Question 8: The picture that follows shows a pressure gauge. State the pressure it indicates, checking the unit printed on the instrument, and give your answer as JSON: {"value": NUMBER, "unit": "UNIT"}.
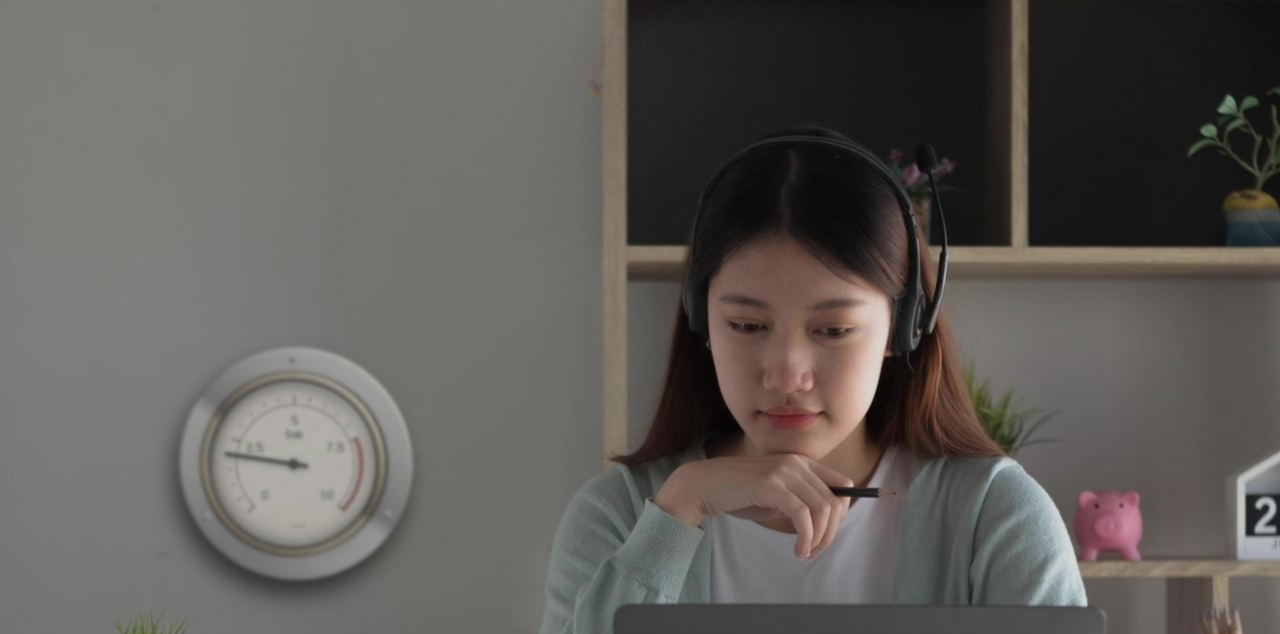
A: {"value": 2, "unit": "bar"}
